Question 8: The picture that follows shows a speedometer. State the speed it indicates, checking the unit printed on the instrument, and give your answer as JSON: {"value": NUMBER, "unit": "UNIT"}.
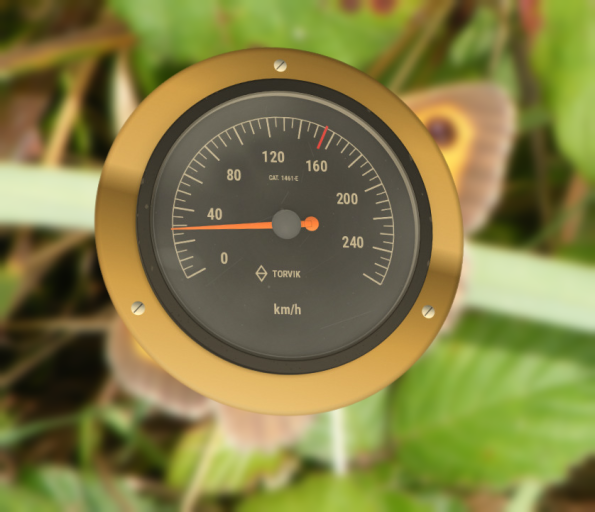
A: {"value": 27.5, "unit": "km/h"}
